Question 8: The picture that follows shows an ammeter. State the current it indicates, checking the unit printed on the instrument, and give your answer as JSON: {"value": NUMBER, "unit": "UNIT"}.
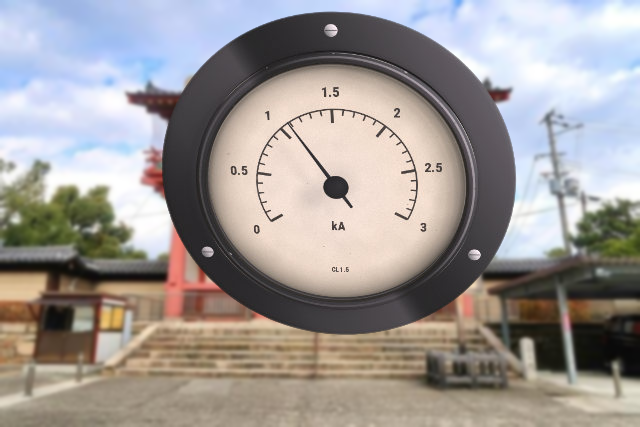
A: {"value": 1.1, "unit": "kA"}
